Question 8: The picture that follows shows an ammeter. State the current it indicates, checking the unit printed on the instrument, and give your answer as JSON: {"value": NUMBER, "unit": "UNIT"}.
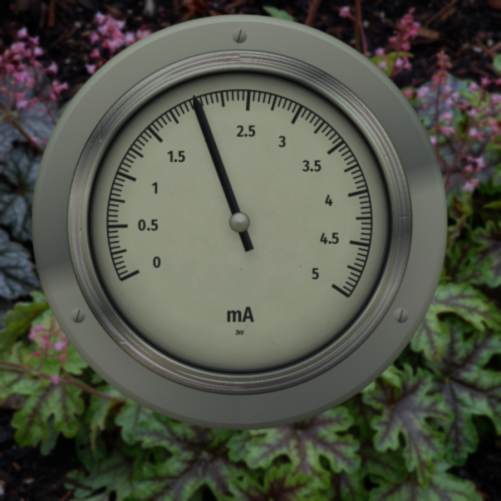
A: {"value": 2, "unit": "mA"}
